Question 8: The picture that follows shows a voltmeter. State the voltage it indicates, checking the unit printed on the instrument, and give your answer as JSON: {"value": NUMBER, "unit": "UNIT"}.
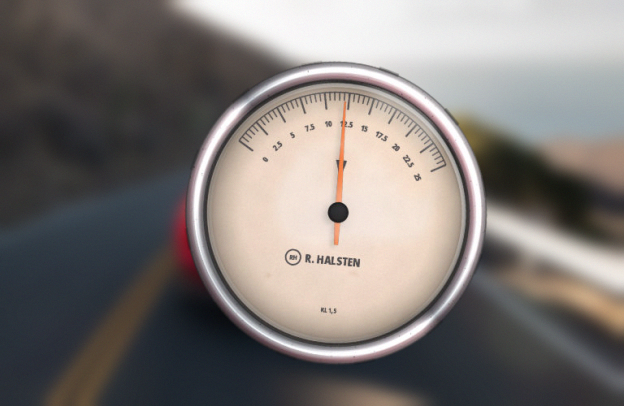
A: {"value": 12, "unit": "V"}
